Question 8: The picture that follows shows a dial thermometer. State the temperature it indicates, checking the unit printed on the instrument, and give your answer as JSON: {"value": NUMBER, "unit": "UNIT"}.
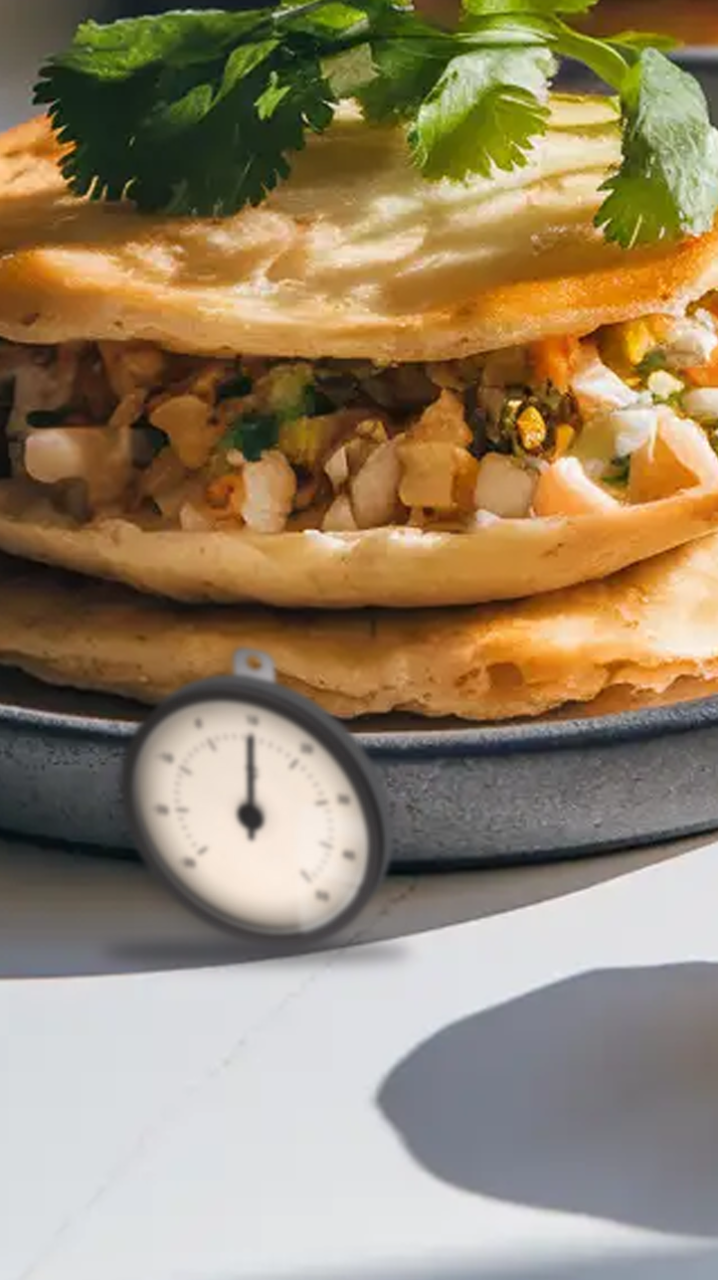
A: {"value": 10, "unit": "°C"}
